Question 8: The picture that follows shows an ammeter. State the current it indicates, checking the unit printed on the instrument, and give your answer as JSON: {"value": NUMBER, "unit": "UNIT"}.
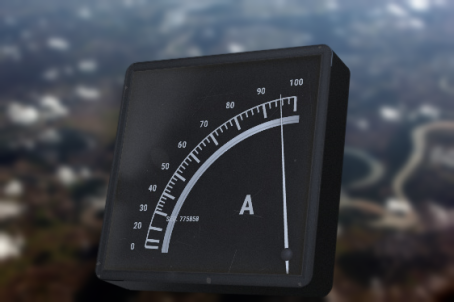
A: {"value": 96, "unit": "A"}
